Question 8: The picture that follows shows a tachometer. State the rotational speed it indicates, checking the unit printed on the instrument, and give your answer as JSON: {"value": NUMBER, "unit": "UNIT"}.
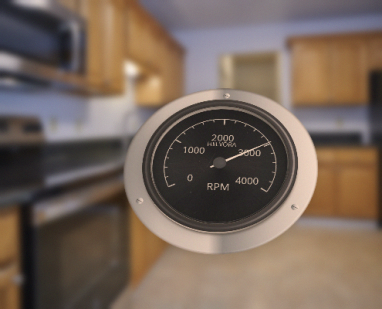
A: {"value": 3000, "unit": "rpm"}
